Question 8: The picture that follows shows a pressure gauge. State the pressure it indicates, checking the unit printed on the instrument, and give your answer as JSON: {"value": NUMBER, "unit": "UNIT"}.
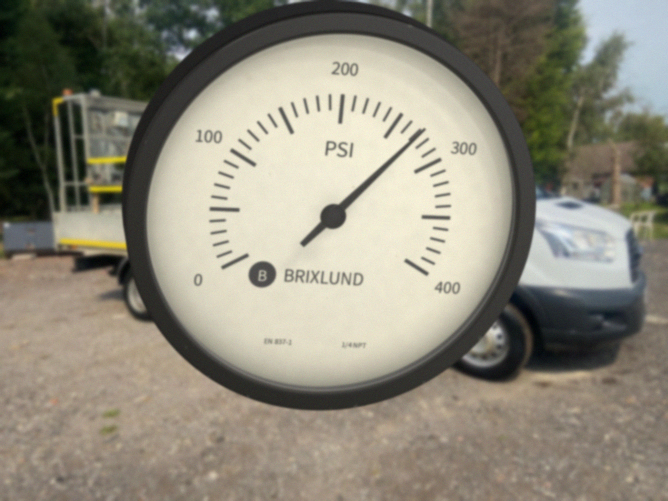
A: {"value": 270, "unit": "psi"}
